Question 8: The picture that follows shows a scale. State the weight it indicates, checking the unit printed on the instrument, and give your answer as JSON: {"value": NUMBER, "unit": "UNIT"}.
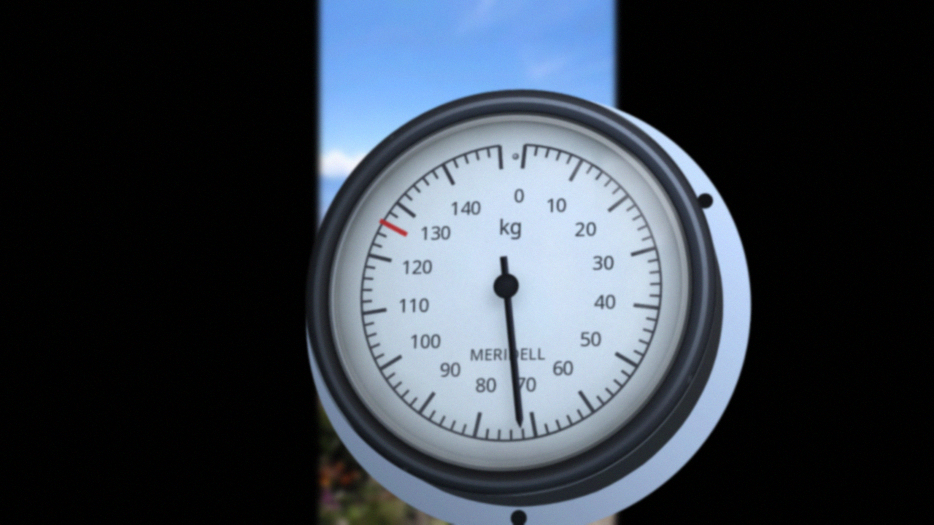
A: {"value": 72, "unit": "kg"}
